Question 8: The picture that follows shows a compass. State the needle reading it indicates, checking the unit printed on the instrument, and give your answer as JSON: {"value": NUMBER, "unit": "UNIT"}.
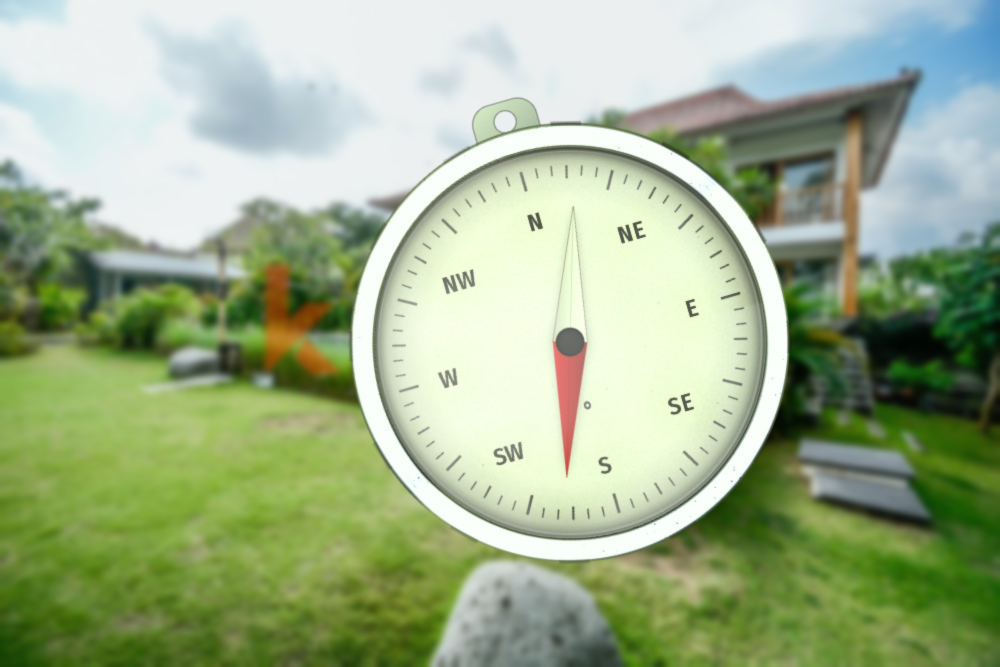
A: {"value": 197.5, "unit": "°"}
